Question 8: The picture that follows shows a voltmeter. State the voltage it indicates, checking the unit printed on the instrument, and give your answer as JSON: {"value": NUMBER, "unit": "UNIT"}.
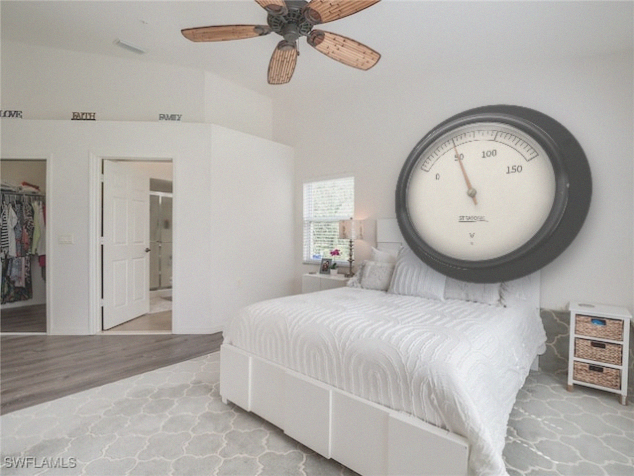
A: {"value": 50, "unit": "V"}
